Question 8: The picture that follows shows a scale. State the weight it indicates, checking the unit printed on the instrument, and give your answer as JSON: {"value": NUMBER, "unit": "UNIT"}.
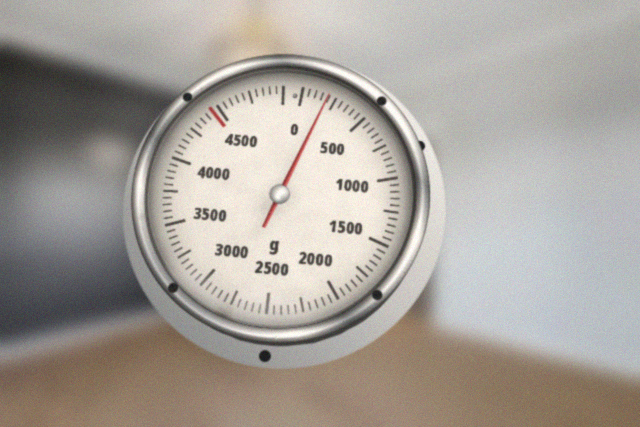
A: {"value": 200, "unit": "g"}
